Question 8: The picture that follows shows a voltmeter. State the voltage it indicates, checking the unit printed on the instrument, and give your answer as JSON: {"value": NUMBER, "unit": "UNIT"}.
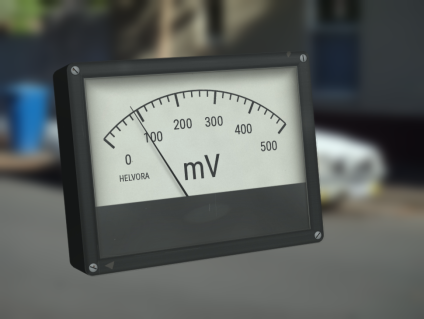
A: {"value": 90, "unit": "mV"}
